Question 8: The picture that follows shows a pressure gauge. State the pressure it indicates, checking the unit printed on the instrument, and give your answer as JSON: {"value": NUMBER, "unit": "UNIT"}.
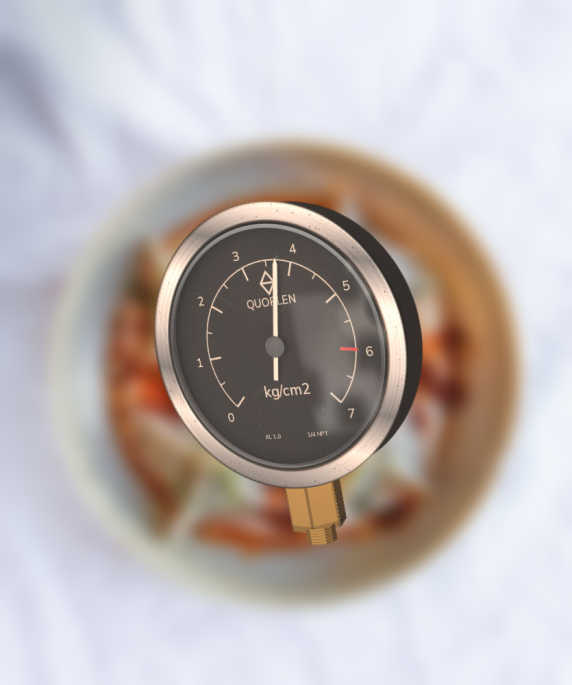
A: {"value": 3.75, "unit": "kg/cm²"}
